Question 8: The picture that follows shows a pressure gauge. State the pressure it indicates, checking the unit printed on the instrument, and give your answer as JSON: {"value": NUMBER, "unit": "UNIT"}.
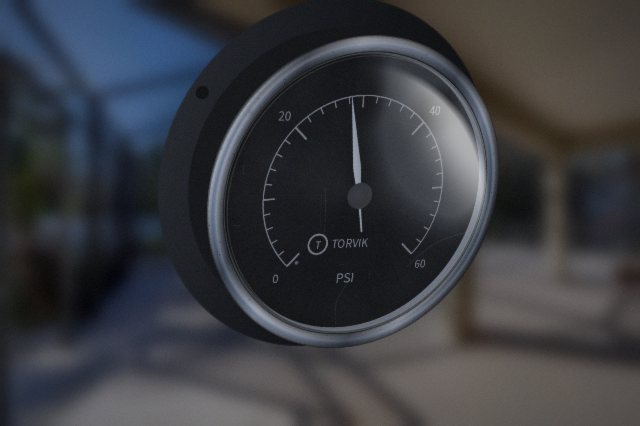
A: {"value": 28, "unit": "psi"}
